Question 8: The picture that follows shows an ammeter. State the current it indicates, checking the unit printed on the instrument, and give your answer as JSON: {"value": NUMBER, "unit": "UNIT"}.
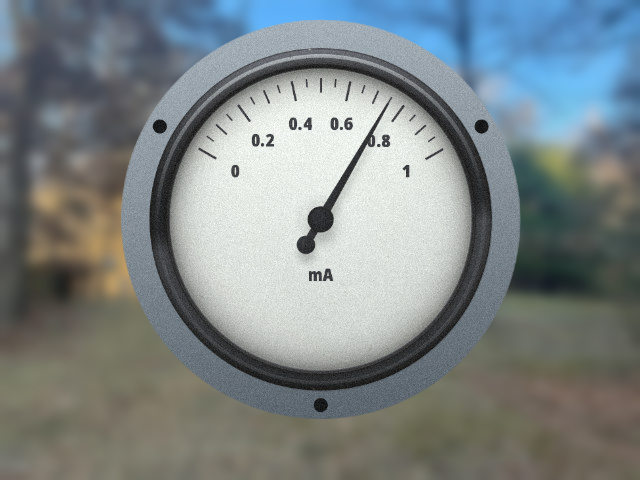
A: {"value": 0.75, "unit": "mA"}
